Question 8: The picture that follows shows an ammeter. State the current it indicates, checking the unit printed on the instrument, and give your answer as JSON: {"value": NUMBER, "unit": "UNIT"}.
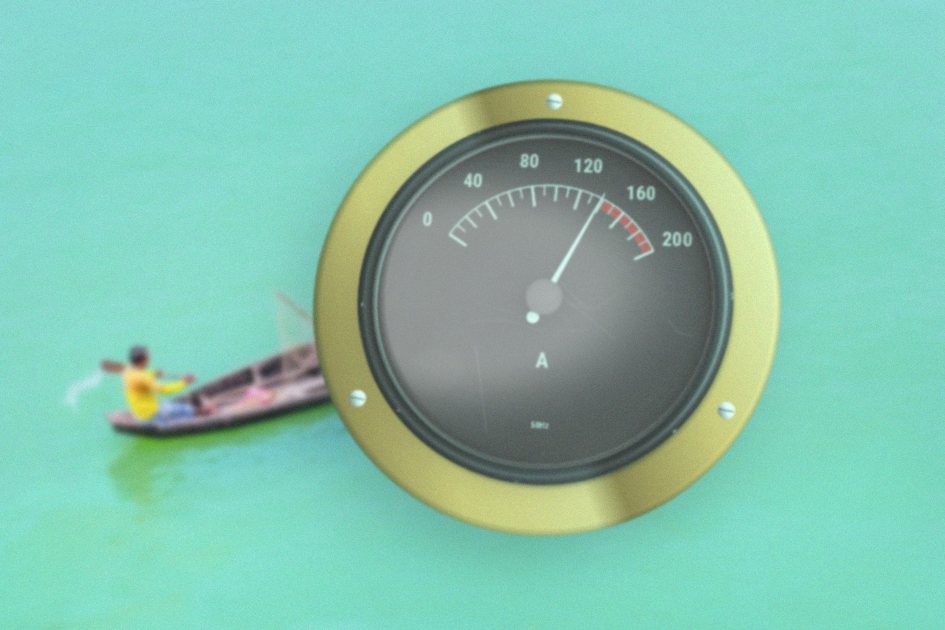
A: {"value": 140, "unit": "A"}
